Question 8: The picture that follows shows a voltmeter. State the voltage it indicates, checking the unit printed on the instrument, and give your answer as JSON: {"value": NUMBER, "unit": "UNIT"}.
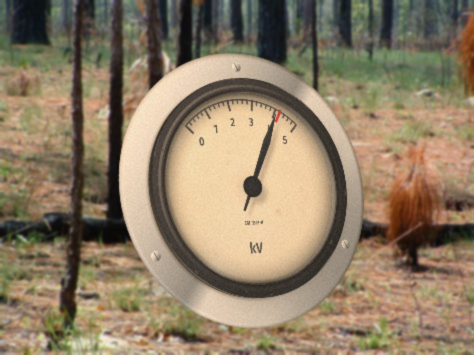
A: {"value": 4, "unit": "kV"}
